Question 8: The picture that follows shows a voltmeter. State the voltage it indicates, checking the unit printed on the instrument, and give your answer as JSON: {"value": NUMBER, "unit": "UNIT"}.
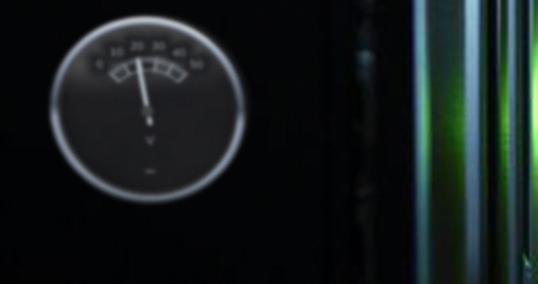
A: {"value": 20, "unit": "V"}
